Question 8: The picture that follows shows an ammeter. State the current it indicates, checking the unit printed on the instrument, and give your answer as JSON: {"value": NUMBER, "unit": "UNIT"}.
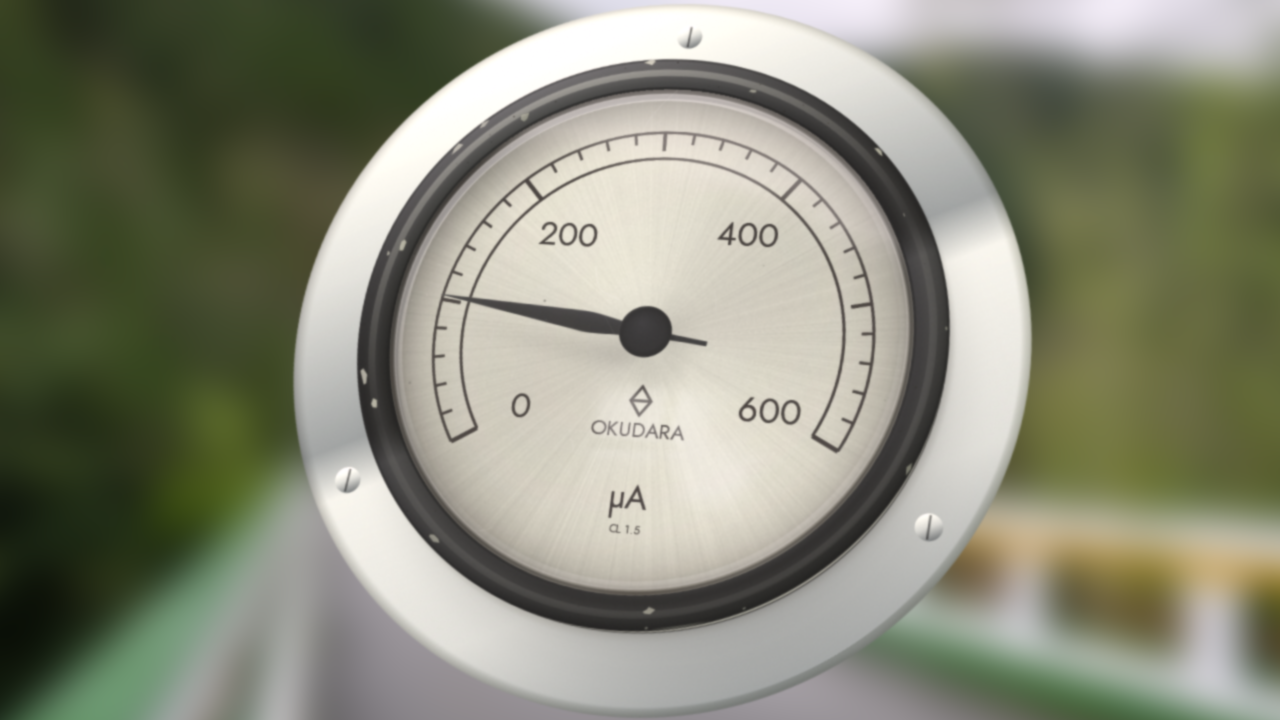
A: {"value": 100, "unit": "µA"}
